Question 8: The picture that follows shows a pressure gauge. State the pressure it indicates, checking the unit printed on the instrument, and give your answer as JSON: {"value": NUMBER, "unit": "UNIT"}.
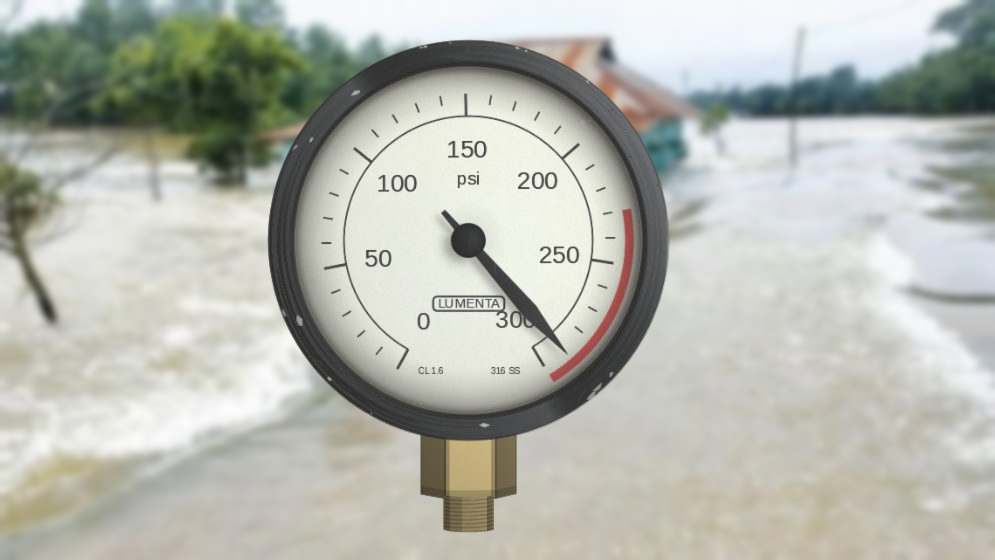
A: {"value": 290, "unit": "psi"}
